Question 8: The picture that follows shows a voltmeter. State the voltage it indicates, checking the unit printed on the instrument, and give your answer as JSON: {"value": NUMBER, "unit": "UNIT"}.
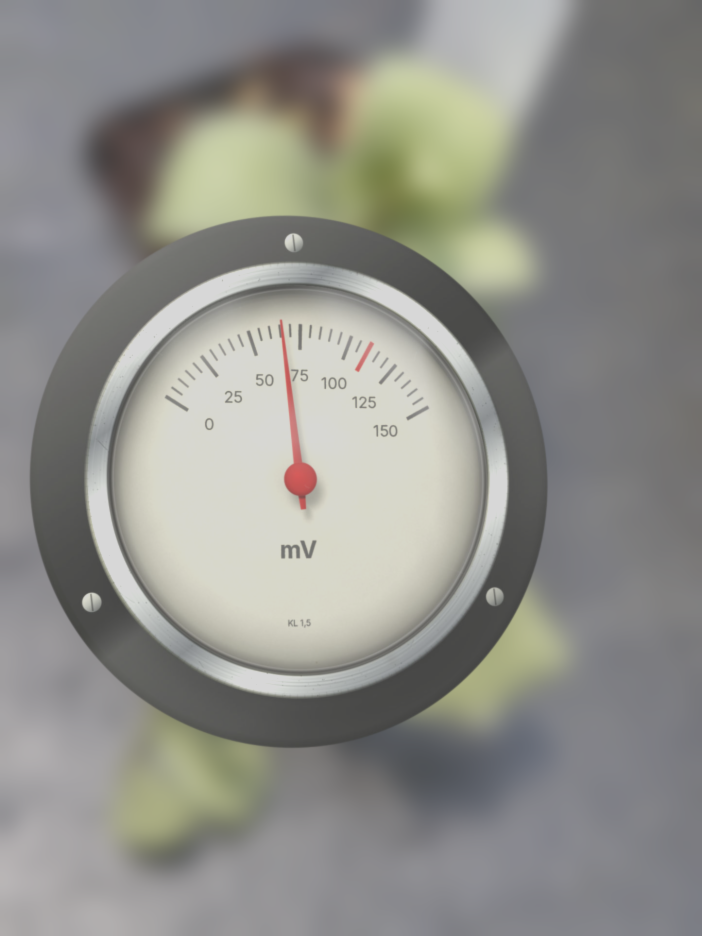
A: {"value": 65, "unit": "mV"}
